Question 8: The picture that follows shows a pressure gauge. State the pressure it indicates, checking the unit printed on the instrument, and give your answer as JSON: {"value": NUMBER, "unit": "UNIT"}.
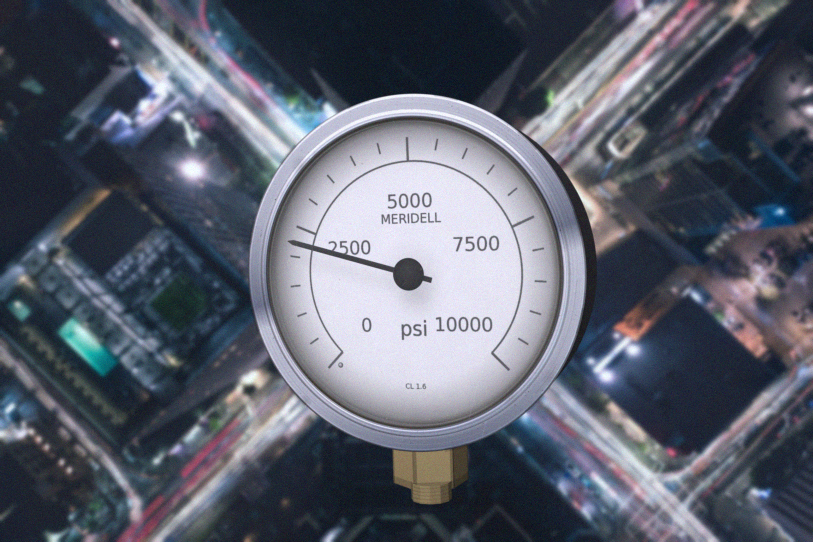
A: {"value": 2250, "unit": "psi"}
